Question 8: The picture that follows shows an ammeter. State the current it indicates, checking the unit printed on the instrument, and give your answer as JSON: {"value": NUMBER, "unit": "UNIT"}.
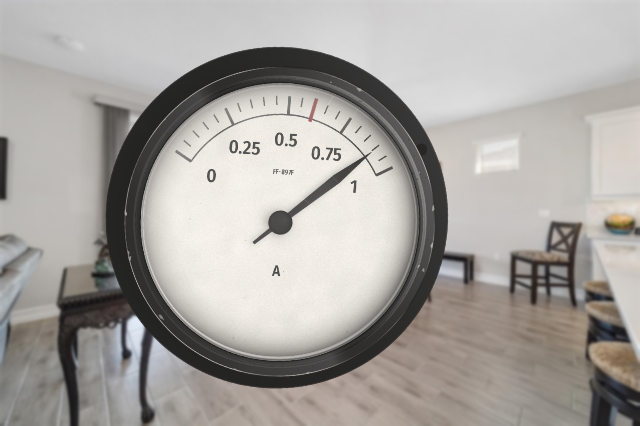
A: {"value": 0.9, "unit": "A"}
